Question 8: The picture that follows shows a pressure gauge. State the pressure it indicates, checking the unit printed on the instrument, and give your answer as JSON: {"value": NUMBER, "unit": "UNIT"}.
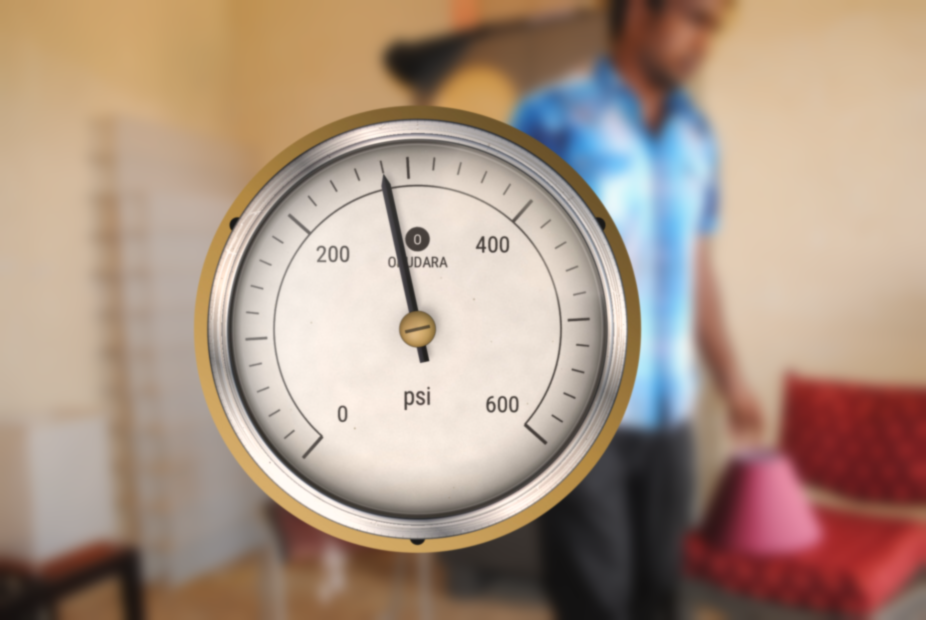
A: {"value": 280, "unit": "psi"}
